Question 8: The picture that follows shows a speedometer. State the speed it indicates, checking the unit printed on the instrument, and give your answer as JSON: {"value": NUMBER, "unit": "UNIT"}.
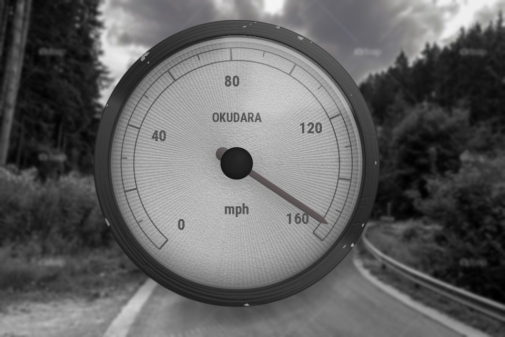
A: {"value": 155, "unit": "mph"}
